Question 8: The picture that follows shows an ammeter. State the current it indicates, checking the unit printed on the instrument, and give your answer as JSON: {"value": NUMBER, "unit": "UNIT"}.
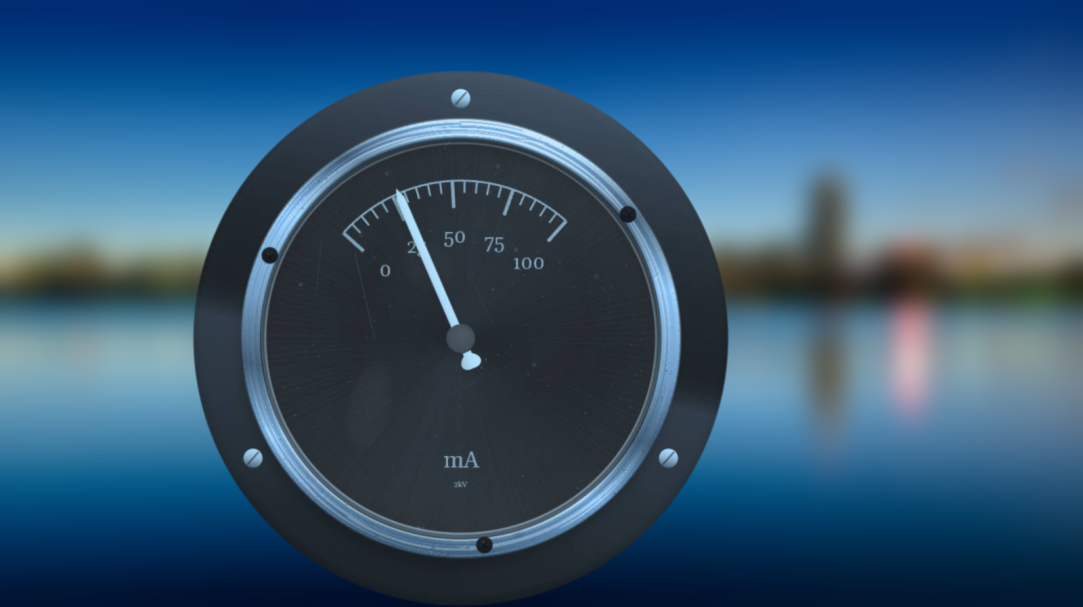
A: {"value": 27.5, "unit": "mA"}
